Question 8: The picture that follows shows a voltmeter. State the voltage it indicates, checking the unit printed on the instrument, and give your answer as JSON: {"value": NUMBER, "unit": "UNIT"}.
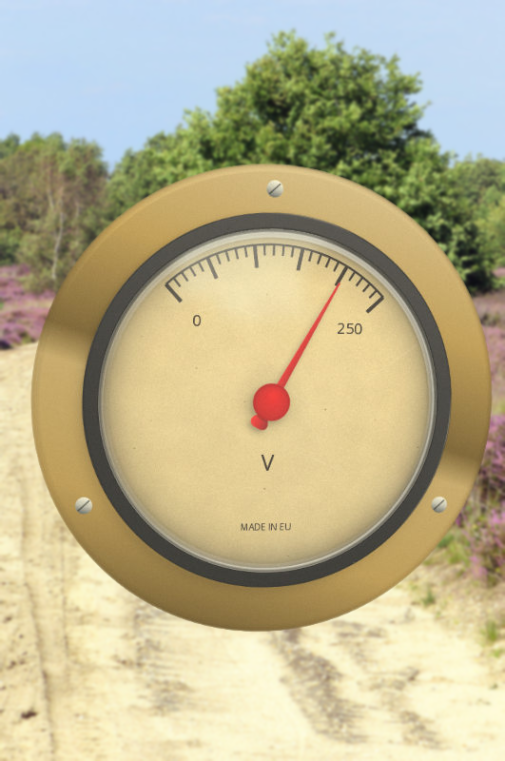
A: {"value": 200, "unit": "V"}
